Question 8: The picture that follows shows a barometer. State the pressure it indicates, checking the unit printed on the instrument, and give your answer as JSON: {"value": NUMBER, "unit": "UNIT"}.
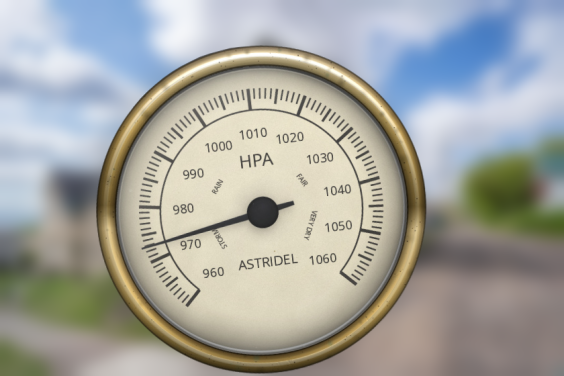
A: {"value": 973, "unit": "hPa"}
